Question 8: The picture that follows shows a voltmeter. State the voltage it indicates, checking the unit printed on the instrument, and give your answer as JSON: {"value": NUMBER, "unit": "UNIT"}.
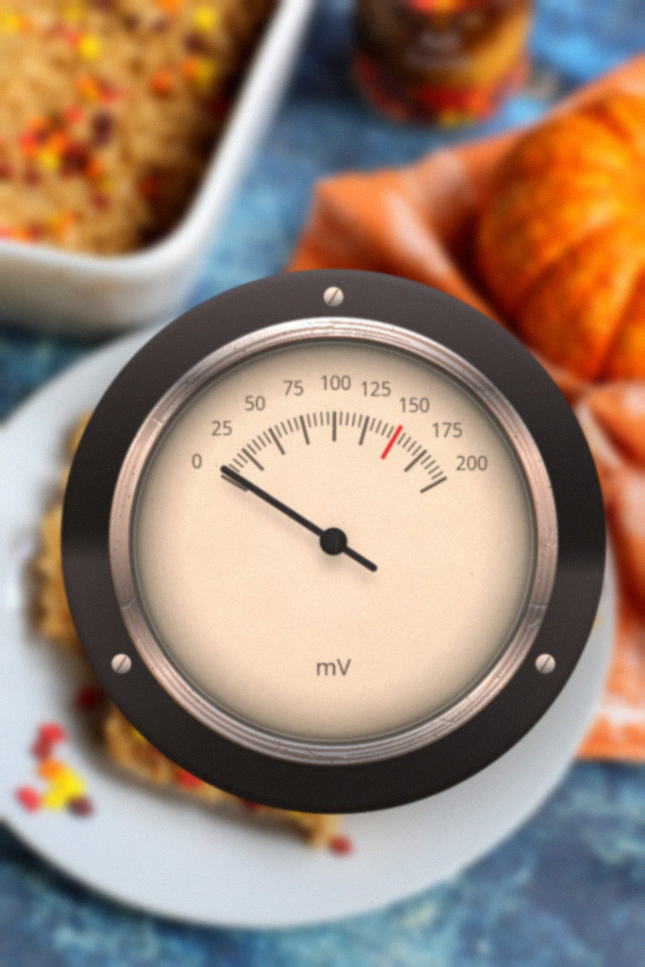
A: {"value": 5, "unit": "mV"}
